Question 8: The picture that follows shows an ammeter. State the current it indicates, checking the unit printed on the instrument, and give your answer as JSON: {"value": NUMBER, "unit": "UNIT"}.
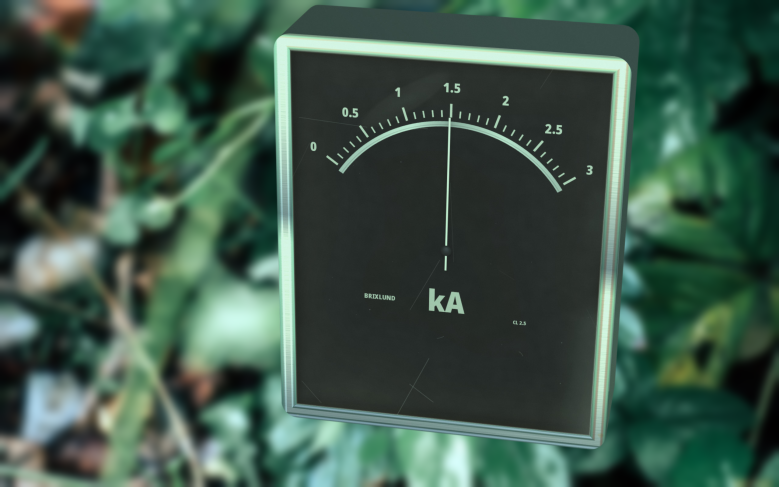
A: {"value": 1.5, "unit": "kA"}
